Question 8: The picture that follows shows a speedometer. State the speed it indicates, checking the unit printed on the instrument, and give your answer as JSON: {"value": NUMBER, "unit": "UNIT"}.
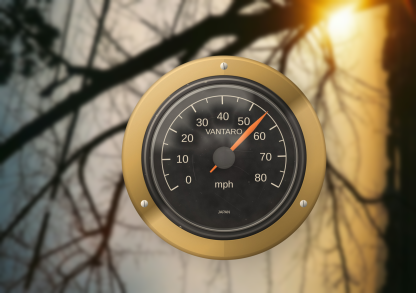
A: {"value": 55, "unit": "mph"}
